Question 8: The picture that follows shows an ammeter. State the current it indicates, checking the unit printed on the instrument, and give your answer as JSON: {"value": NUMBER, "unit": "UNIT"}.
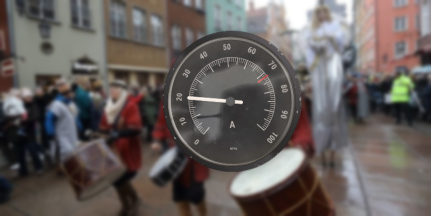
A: {"value": 20, "unit": "A"}
